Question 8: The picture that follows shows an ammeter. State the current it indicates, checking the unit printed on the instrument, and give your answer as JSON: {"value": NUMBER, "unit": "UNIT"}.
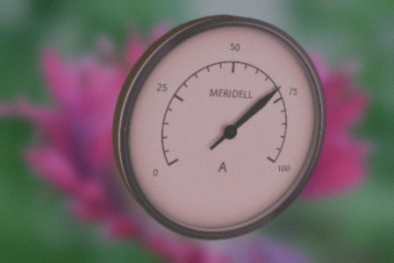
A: {"value": 70, "unit": "A"}
